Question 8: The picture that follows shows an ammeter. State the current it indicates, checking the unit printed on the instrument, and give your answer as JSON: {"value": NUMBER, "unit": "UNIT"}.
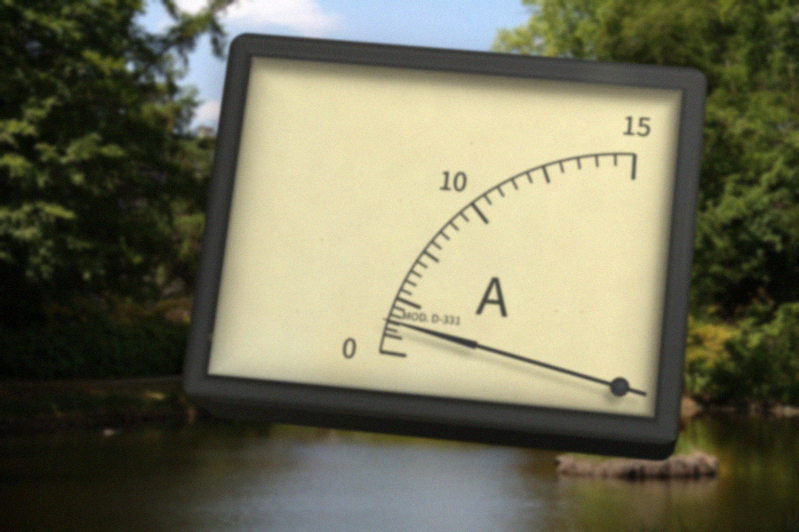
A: {"value": 3.5, "unit": "A"}
